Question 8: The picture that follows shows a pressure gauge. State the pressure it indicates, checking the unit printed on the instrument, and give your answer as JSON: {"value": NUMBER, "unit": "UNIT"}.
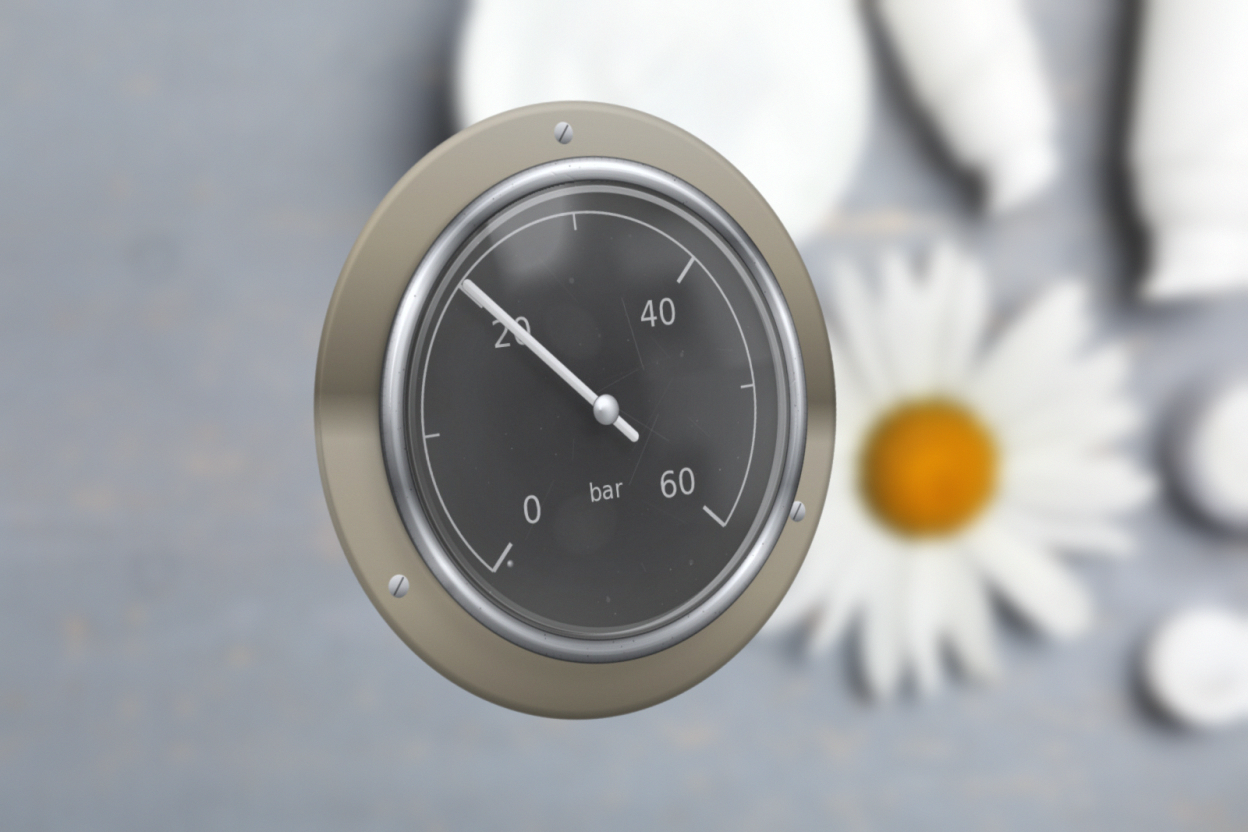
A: {"value": 20, "unit": "bar"}
